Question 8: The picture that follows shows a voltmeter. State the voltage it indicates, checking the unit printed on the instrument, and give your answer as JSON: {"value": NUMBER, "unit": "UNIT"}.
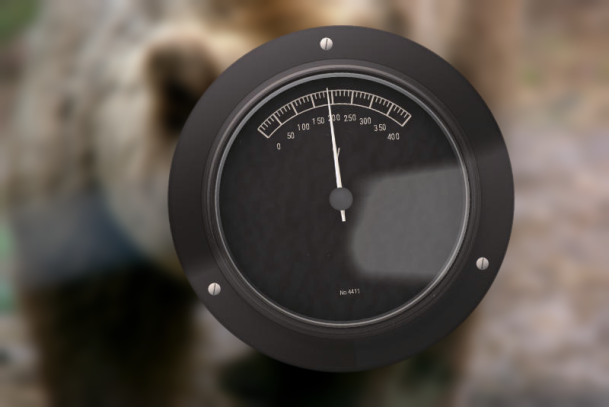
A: {"value": 190, "unit": "V"}
